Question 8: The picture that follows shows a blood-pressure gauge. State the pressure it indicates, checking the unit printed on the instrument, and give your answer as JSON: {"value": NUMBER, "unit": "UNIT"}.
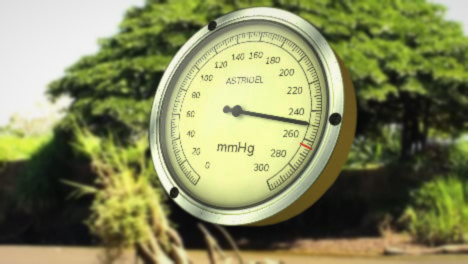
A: {"value": 250, "unit": "mmHg"}
